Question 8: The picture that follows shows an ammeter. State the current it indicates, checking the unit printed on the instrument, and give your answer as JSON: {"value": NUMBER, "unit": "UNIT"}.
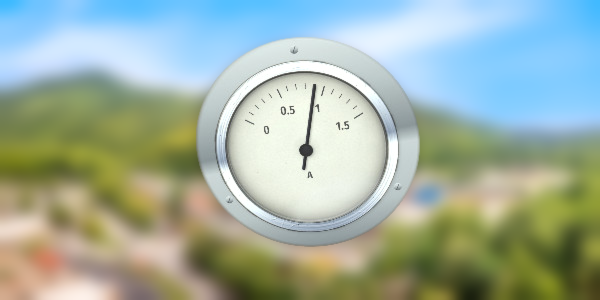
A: {"value": 0.9, "unit": "A"}
